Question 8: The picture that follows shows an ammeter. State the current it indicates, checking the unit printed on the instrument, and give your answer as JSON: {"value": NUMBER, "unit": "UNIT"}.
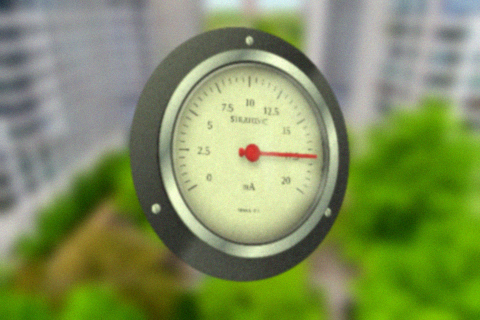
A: {"value": 17.5, "unit": "mA"}
